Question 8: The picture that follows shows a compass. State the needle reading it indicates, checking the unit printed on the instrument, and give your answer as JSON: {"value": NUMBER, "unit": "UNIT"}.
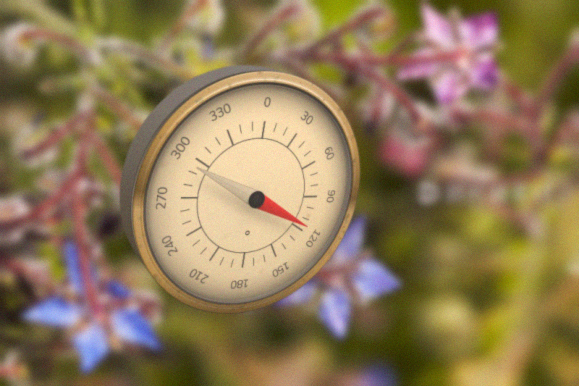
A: {"value": 115, "unit": "°"}
